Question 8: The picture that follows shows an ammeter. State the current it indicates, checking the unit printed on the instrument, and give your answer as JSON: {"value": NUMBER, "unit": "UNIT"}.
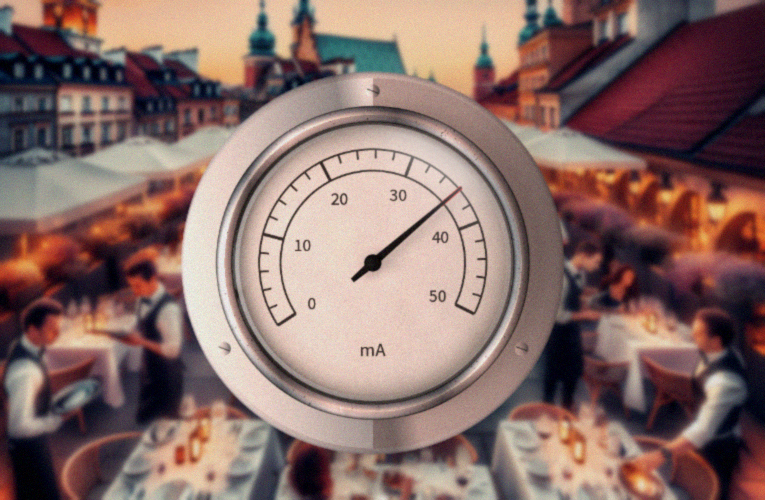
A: {"value": 36, "unit": "mA"}
